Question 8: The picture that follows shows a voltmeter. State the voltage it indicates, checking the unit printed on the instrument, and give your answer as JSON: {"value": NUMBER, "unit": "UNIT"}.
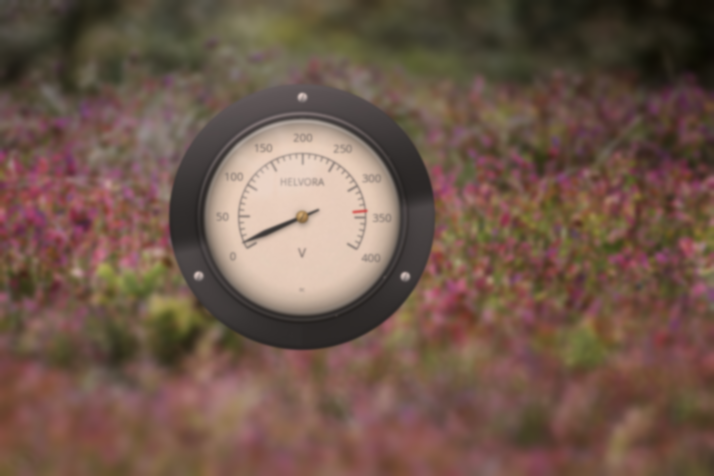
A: {"value": 10, "unit": "V"}
